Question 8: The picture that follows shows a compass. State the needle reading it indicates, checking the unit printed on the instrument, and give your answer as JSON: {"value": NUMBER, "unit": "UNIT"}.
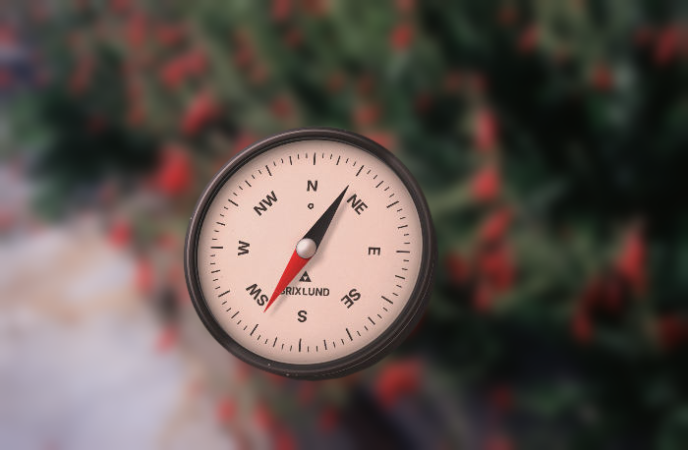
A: {"value": 210, "unit": "°"}
